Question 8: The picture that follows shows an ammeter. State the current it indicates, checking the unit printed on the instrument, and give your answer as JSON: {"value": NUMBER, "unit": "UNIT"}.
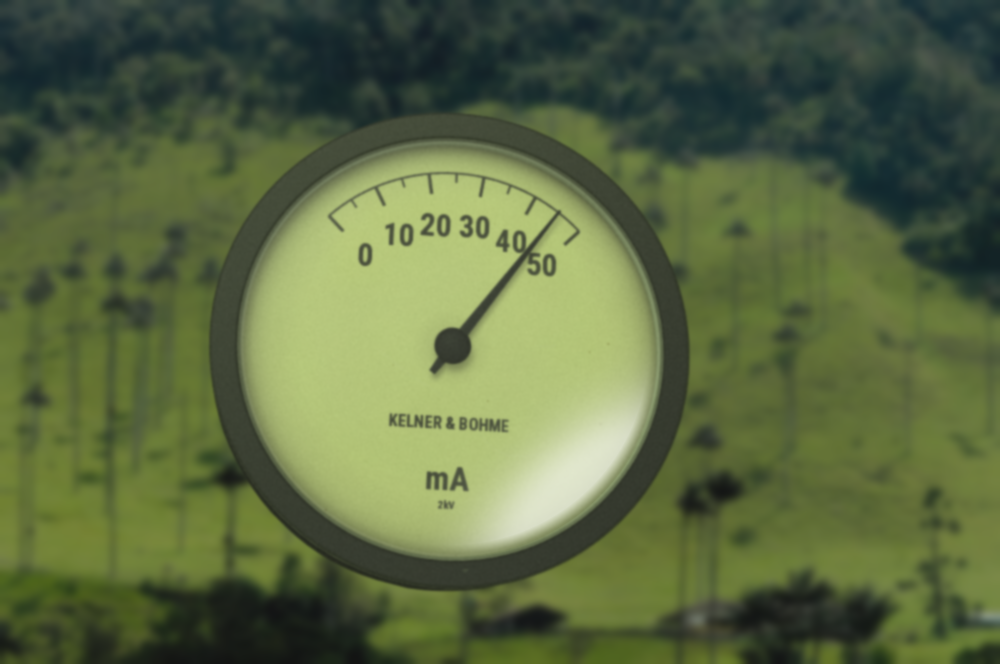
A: {"value": 45, "unit": "mA"}
